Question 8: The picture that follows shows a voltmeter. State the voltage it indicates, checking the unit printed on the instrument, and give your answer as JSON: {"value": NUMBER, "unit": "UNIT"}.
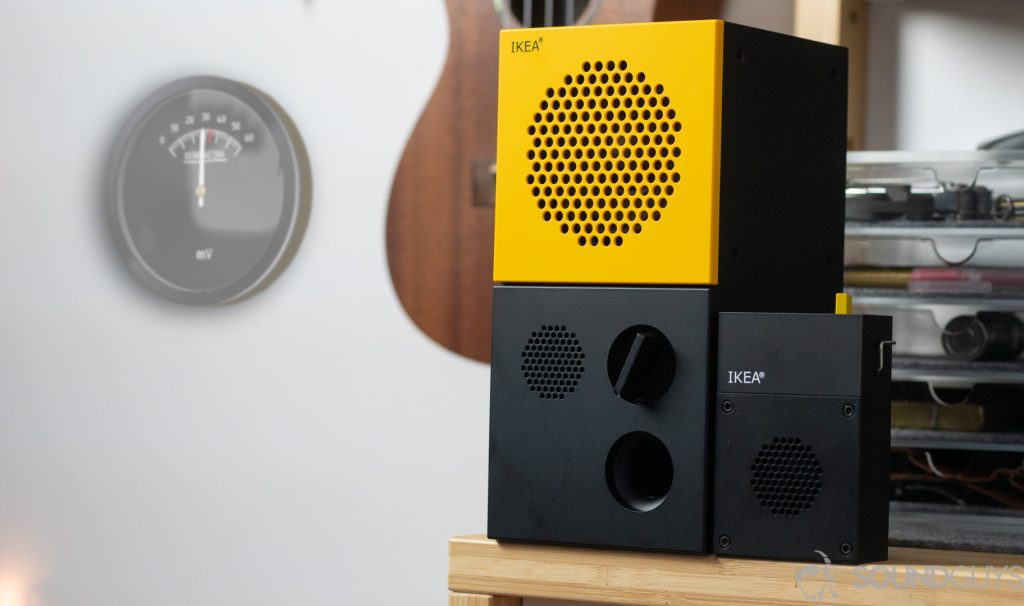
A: {"value": 30, "unit": "mV"}
